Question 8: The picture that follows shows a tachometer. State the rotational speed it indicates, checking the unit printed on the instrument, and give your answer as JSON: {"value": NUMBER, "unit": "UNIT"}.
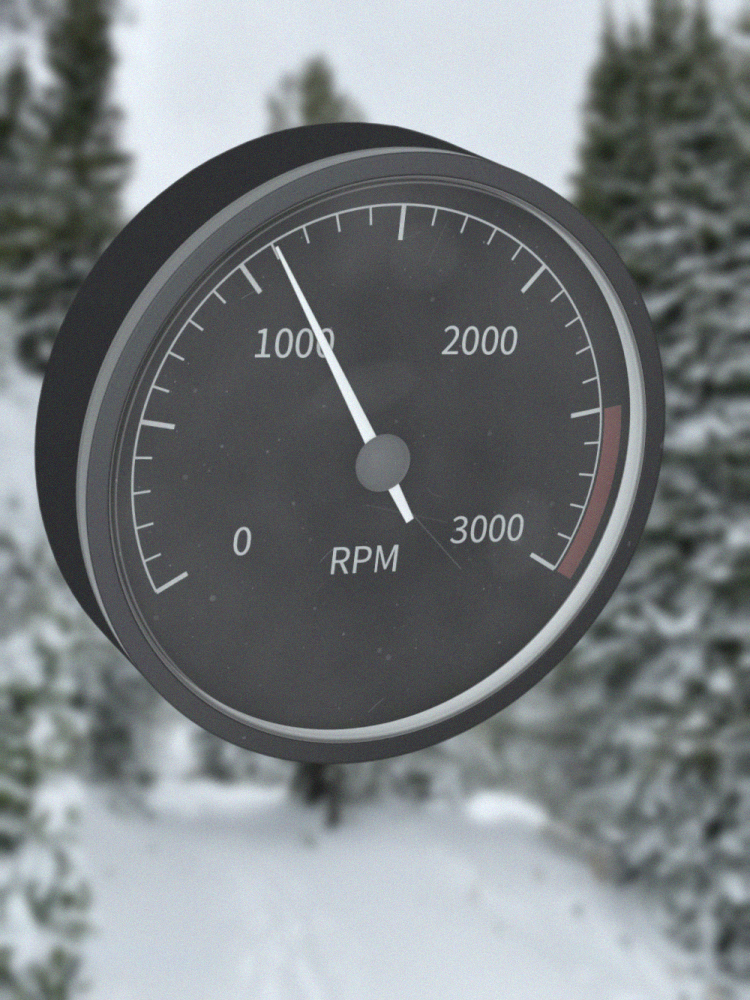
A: {"value": 1100, "unit": "rpm"}
